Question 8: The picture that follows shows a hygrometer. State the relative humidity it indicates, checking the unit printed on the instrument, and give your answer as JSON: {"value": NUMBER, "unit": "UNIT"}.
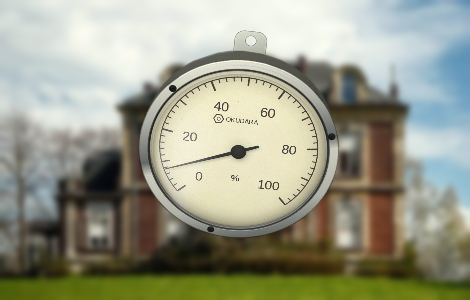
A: {"value": 8, "unit": "%"}
